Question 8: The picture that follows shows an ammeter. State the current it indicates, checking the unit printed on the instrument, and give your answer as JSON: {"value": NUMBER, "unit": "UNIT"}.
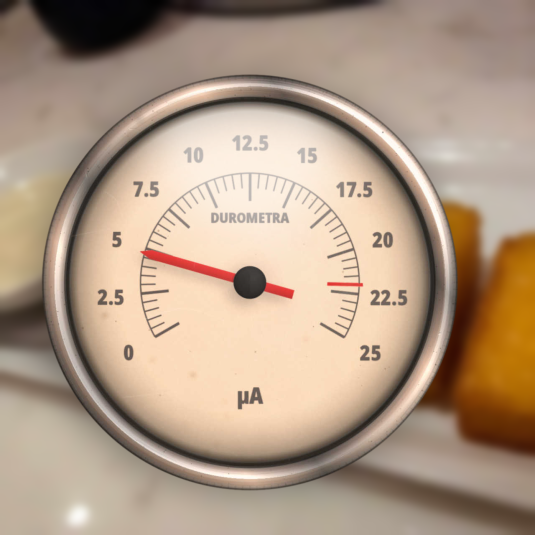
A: {"value": 4.75, "unit": "µA"}
